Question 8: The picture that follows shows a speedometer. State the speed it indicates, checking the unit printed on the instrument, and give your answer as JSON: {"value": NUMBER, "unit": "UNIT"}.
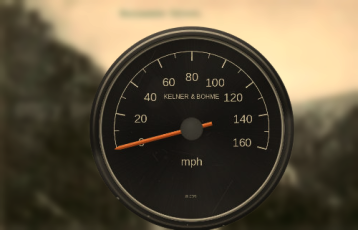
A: {"value": 0, "unit": "mph"}
